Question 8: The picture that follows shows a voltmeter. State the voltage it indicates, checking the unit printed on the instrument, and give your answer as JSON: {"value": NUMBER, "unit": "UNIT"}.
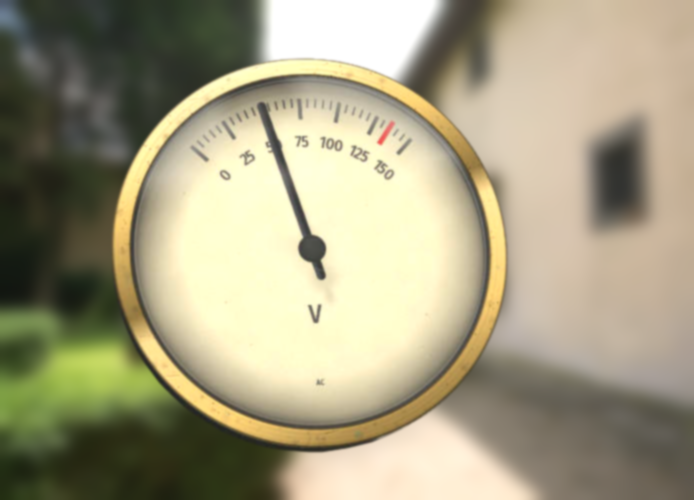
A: {"value": 50, "unit": "V"}
